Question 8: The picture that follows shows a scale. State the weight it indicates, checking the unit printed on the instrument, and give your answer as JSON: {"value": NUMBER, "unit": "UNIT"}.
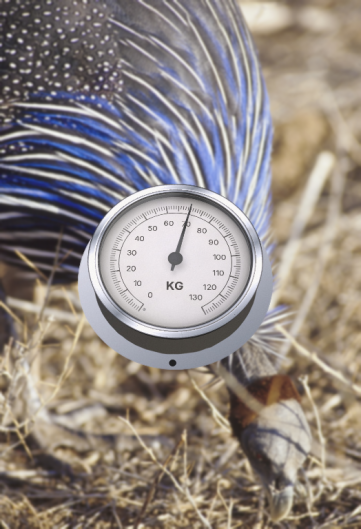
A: {"value": 70, "unit": "kg"}
